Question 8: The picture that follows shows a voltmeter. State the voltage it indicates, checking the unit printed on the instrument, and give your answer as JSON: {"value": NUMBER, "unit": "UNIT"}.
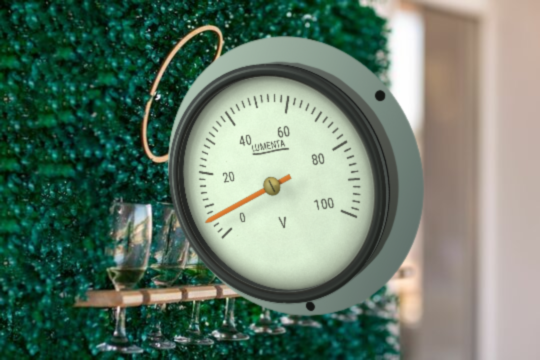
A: {"value": 6, "unit": "V"}
